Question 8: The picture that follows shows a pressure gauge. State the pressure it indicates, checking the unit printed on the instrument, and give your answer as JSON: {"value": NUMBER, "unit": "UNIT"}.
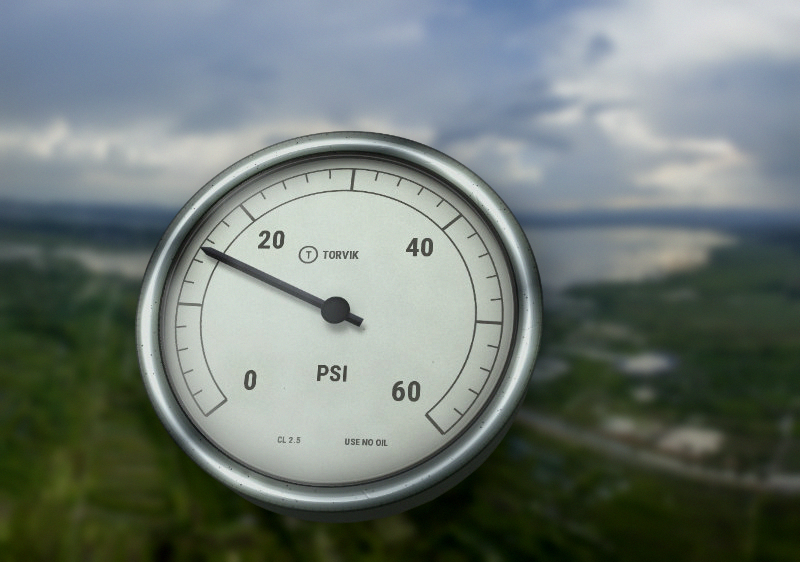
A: {"value": 15, "unit": "psi"}
